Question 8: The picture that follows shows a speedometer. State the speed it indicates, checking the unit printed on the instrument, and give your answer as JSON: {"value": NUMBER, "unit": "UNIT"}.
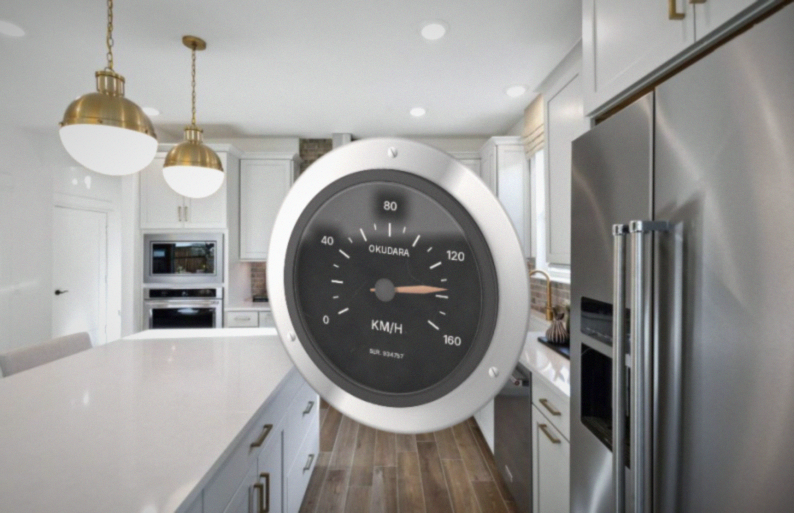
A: {"value": 135, "unit": "km/h"}
